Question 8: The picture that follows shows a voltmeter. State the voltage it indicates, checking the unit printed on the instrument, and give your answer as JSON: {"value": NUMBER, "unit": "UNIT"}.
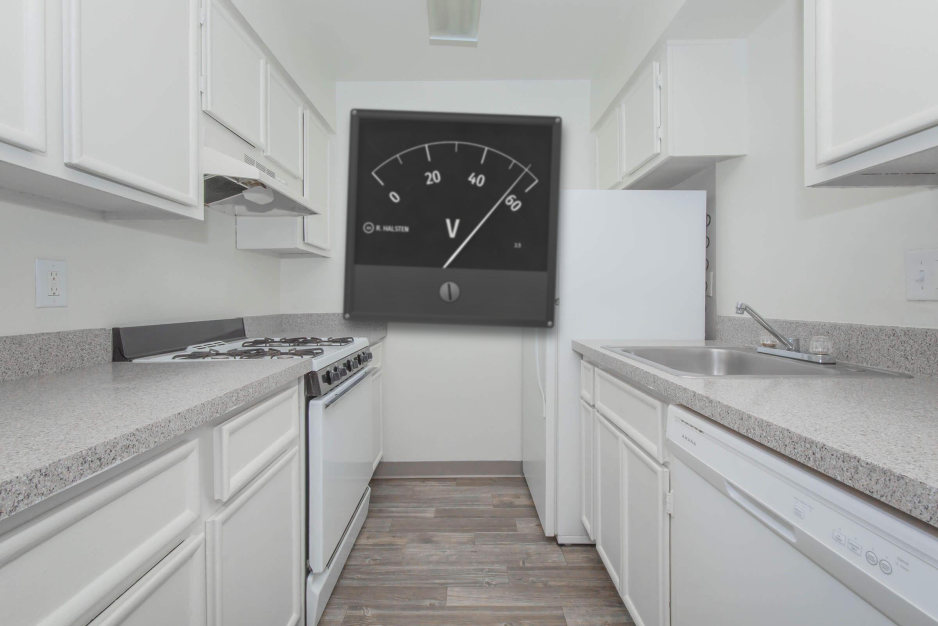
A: {"value": 55, "unit": "V"}
